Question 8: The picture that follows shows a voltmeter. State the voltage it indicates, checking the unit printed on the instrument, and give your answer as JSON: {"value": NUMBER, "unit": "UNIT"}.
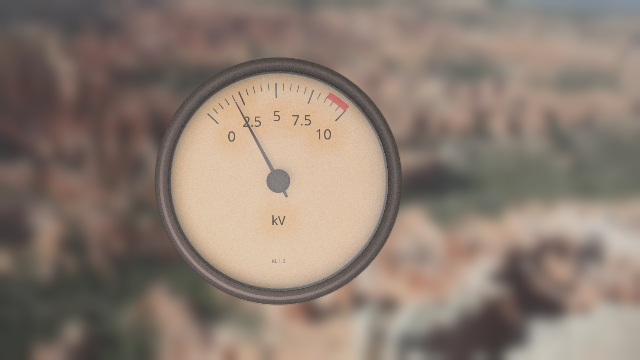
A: {"value": 2, "unit": "kV"}
